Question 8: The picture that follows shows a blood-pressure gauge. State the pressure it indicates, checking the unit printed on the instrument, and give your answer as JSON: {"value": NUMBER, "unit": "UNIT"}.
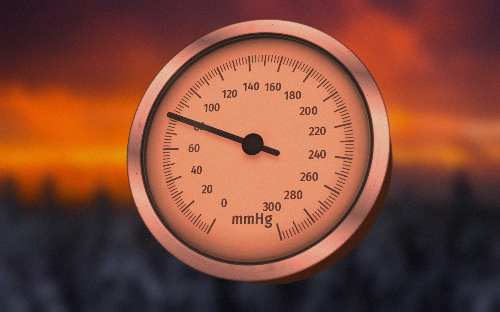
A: {"value": 80, "unit": "mmHg"}
